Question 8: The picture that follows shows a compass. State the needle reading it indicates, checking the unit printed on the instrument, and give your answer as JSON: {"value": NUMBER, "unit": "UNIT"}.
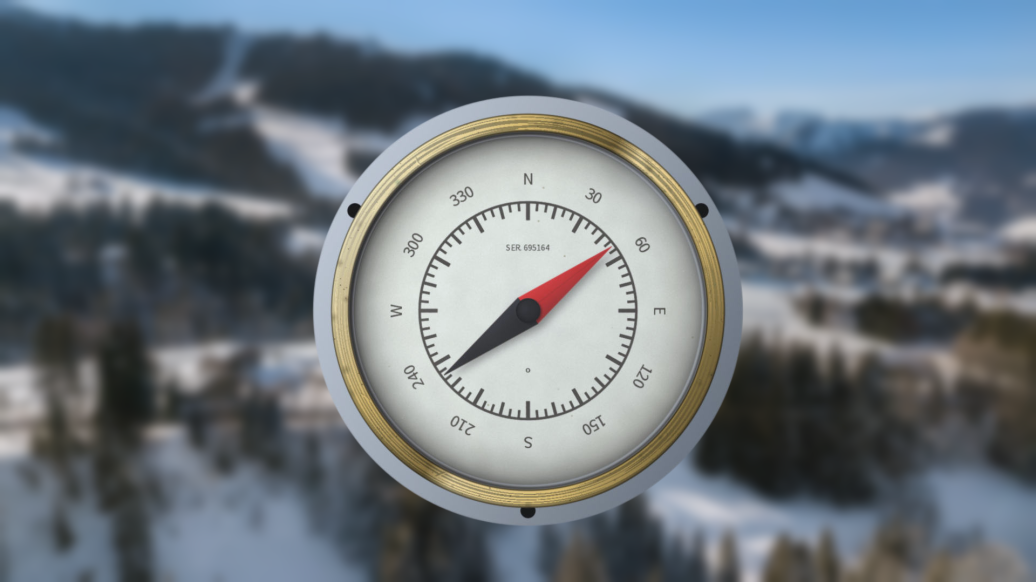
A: {"value": 52.5, "unit": "°"}
